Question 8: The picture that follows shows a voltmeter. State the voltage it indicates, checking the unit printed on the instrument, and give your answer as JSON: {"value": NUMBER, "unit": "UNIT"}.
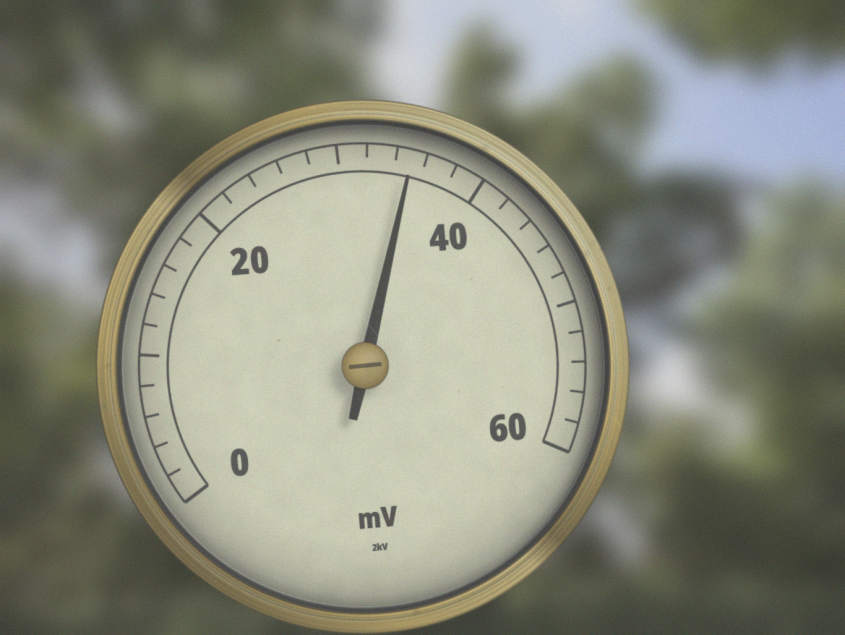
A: {"value": 35, "unit": "mV"}
